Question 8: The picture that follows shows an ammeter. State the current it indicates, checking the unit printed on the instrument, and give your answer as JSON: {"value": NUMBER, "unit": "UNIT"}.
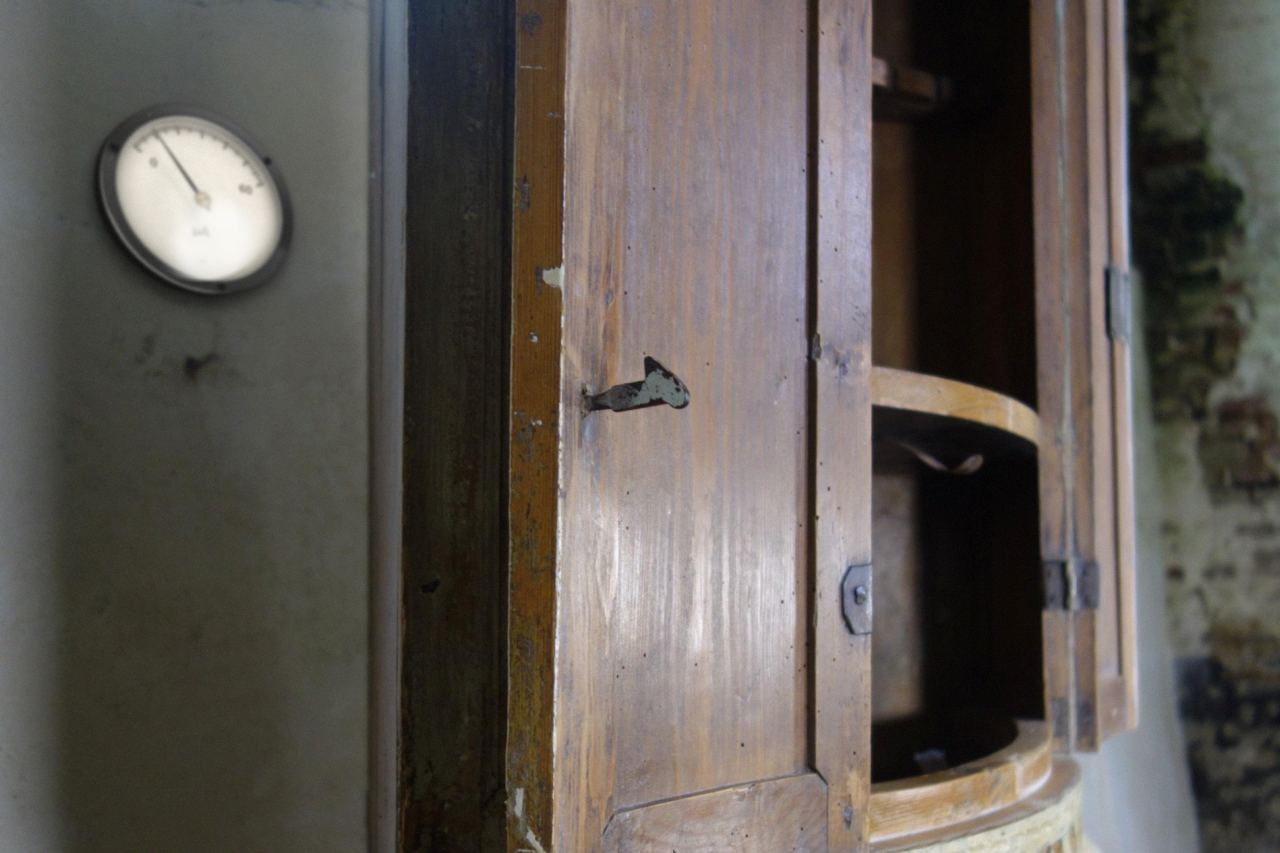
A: {"value": 10, "unit": "µA"}
